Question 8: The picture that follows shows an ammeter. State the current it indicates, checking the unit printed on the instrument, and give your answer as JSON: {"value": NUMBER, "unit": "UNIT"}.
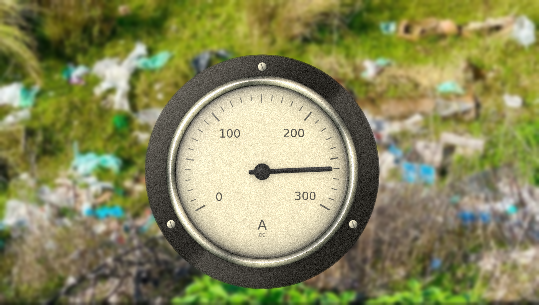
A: {"value": 260, "unit": "A"}
